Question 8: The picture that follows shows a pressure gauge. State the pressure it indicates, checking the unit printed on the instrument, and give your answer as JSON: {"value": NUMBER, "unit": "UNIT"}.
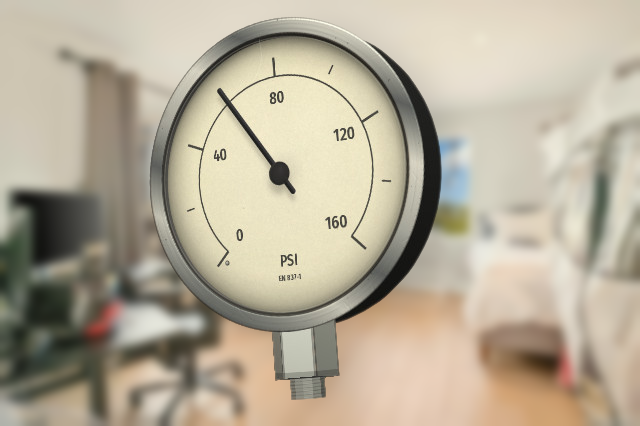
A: {"value": 60, "unit": "psi"}
